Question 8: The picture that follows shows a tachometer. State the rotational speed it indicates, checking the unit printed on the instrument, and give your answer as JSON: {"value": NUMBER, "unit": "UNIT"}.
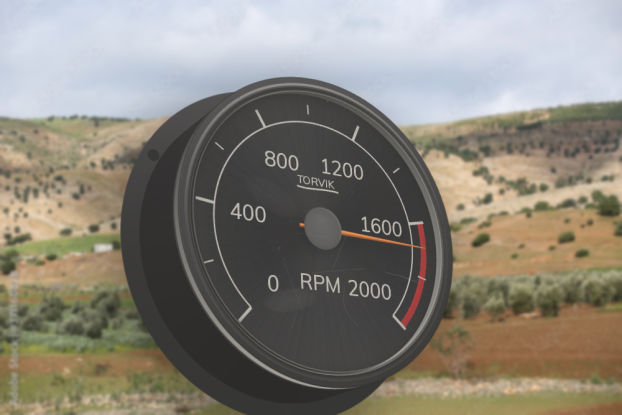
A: {"value": 1700, "unit": "rpm"}
